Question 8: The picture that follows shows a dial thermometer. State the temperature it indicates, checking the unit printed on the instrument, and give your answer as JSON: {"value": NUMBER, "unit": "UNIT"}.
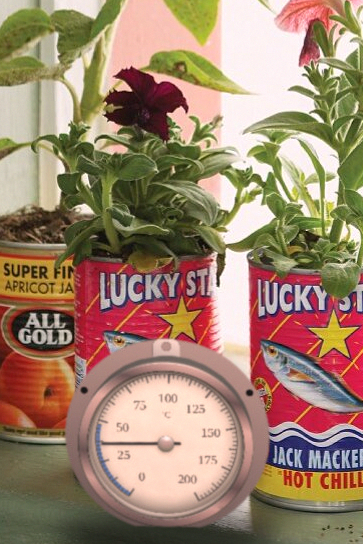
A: {"value": 37.5, "unit": "°C"}
